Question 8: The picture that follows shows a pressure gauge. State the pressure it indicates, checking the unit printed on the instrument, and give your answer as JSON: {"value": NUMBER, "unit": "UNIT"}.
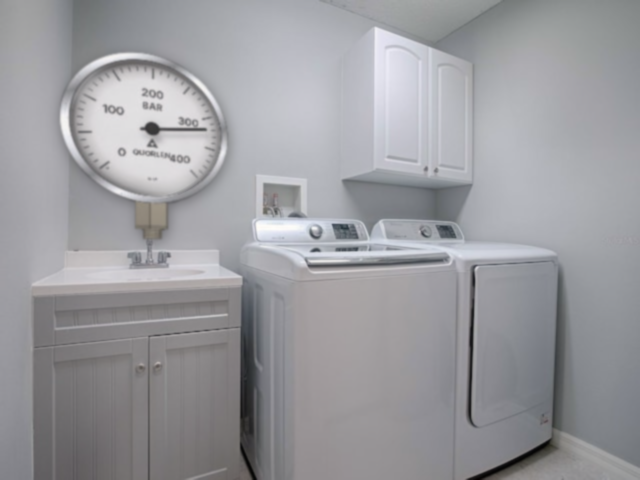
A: {"value": 320, "unit": "bar"}
